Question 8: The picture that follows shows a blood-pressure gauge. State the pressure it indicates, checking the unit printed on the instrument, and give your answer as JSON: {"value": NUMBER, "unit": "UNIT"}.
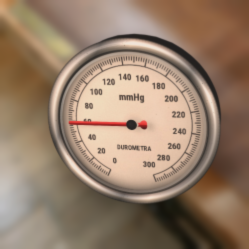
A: {"value": 60, "unit": "mmHg"}
